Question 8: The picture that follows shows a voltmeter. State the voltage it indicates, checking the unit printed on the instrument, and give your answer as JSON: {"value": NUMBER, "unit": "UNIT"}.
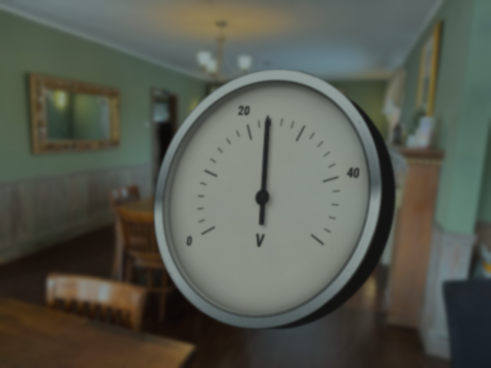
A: {"value": 24, "unit": "V"}
